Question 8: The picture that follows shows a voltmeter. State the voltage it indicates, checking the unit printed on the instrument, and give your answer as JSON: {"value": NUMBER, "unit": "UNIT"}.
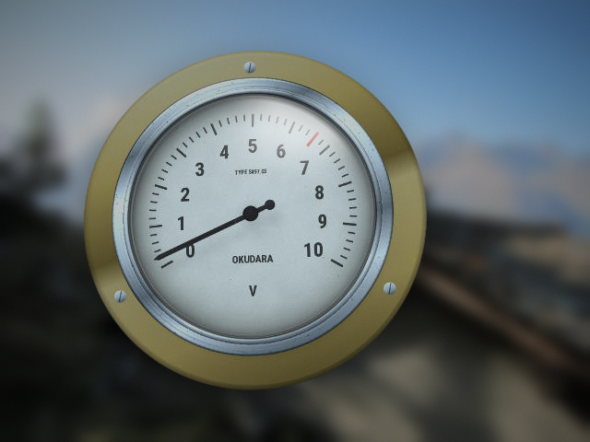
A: {"value": 0.2, "unit": "V"}
